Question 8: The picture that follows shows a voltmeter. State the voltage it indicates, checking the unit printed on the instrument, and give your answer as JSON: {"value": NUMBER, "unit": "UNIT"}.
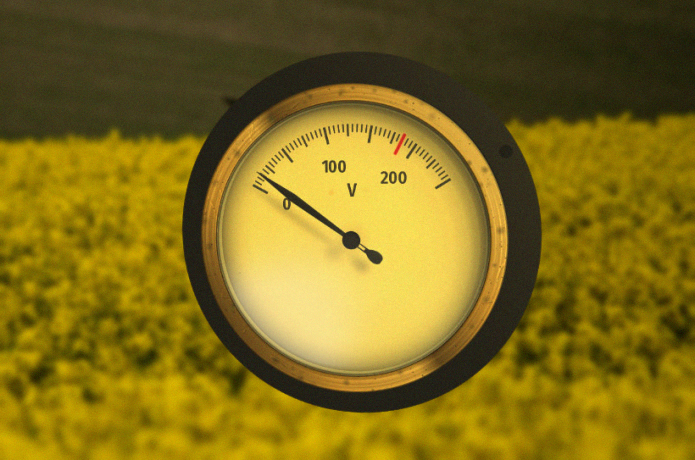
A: {"value": 15, "unit": "V"}
